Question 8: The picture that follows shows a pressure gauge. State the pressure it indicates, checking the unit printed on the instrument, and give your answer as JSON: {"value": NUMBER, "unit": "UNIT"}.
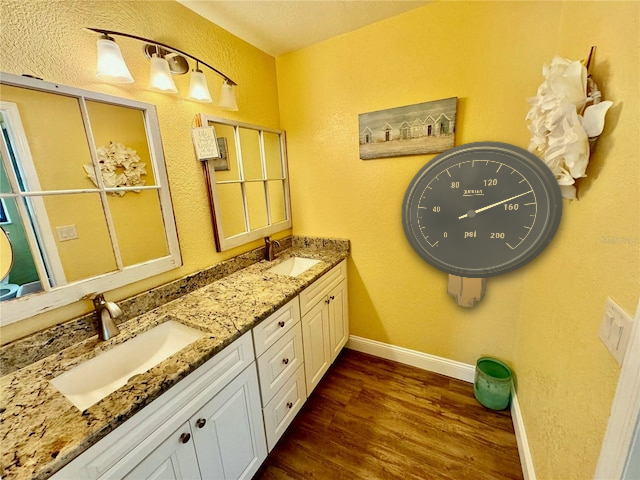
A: {"value": 150, "unit": "psi"}
